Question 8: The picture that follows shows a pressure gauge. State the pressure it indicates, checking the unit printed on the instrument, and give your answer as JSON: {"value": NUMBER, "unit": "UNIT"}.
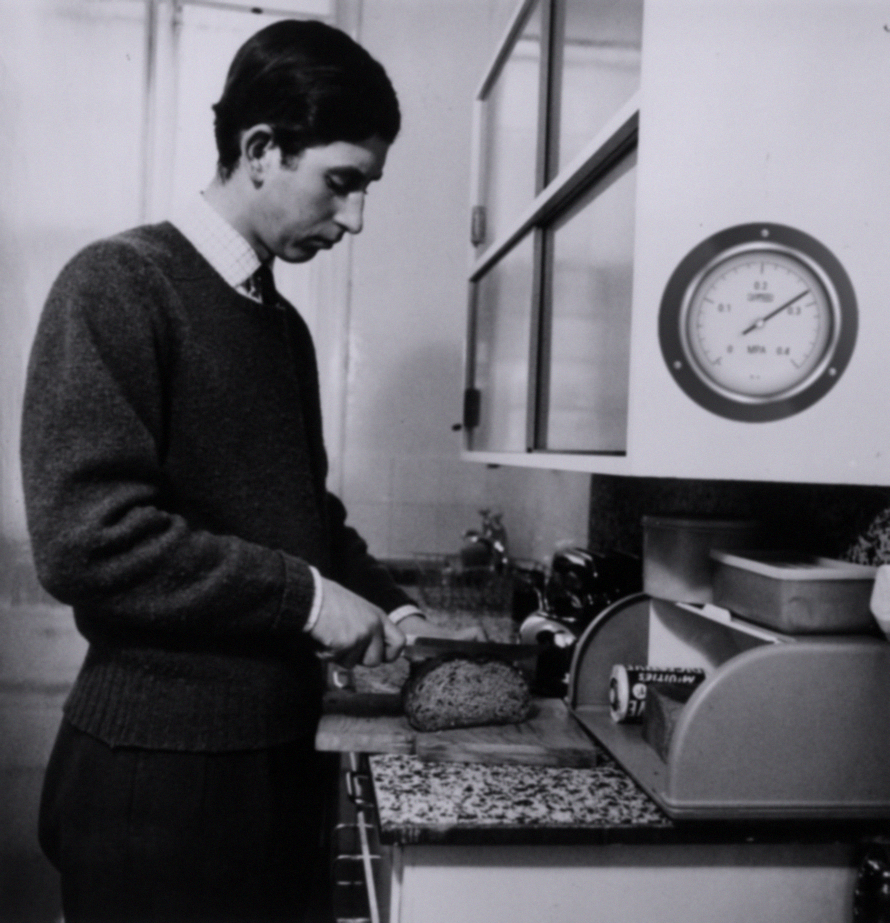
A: {"value": 0.28, "unit": "MPa"}
